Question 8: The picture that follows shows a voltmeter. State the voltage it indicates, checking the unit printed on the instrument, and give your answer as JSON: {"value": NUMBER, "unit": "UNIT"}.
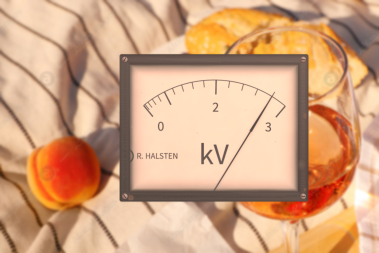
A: {"value": 2.8, "unit": "kV"}
